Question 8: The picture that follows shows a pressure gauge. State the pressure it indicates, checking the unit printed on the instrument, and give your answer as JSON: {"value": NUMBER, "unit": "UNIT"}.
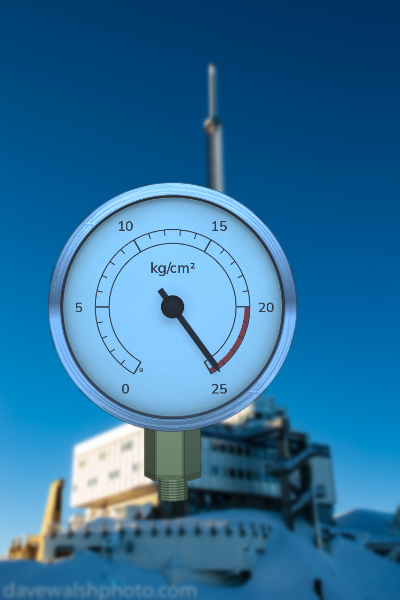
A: {"value": 24.5, "unit": "kg/cm²"}
